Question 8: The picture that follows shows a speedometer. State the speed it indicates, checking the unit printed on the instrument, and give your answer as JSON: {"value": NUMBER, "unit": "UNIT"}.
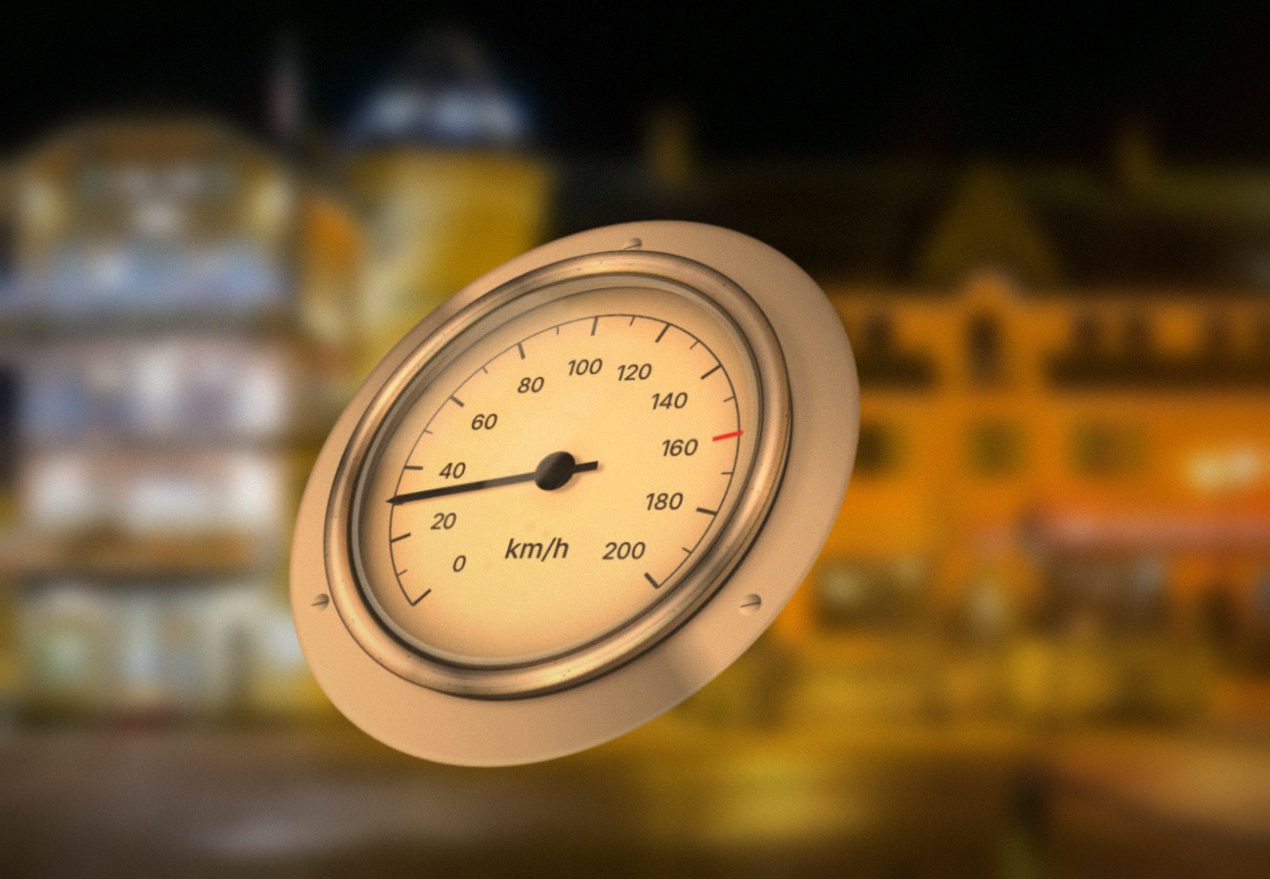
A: {"value": 30, "unit": "km/h"}
